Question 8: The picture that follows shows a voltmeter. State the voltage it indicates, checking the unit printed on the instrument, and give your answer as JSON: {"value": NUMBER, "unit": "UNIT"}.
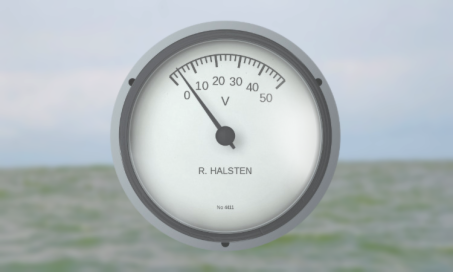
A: {"value": 4, "unit": "V"}
